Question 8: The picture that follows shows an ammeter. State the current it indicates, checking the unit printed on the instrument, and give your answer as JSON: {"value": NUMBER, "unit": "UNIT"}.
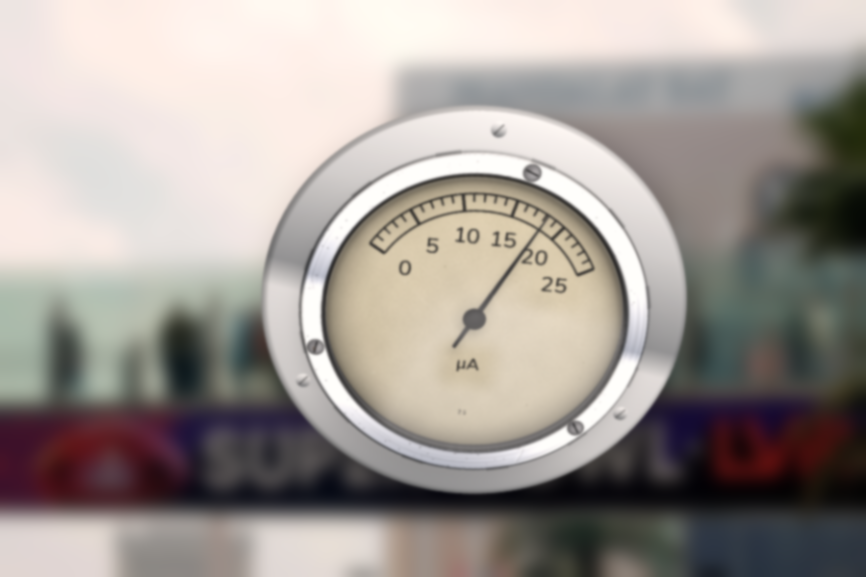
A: {"value": 18, "unit": "µA"}
